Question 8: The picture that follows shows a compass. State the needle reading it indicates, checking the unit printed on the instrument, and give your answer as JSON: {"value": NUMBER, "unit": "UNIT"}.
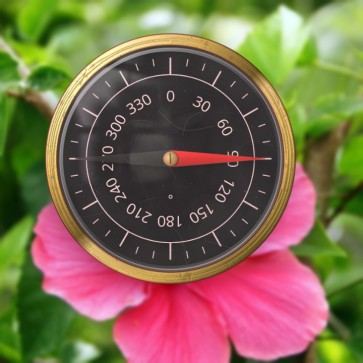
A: {"value": 90, "unit": "°"}
